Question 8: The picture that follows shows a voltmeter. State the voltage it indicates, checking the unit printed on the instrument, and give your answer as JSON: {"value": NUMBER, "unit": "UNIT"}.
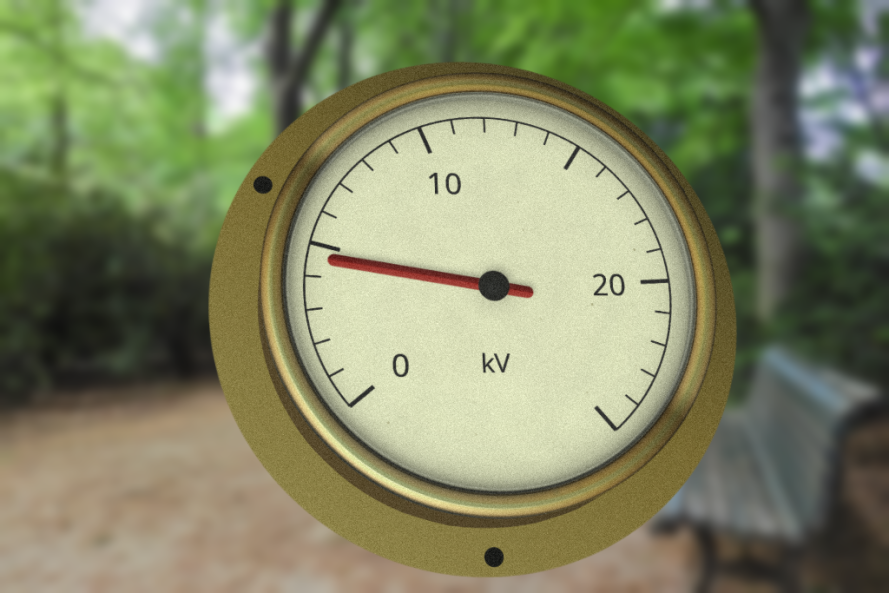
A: {"value": 4.5, "unit": "kV"}
